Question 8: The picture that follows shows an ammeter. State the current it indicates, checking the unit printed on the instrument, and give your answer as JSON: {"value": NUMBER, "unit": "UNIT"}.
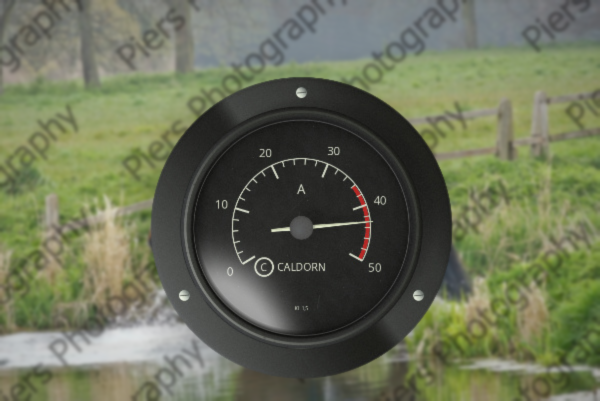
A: {"value": 43, "unit": "A"}
